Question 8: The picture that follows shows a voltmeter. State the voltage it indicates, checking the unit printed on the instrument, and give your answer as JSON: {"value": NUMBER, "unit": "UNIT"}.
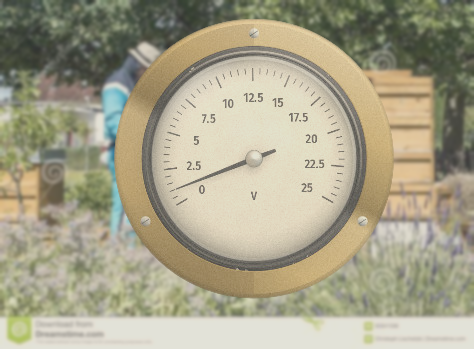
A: {"value": 1, "unit": "V"}
